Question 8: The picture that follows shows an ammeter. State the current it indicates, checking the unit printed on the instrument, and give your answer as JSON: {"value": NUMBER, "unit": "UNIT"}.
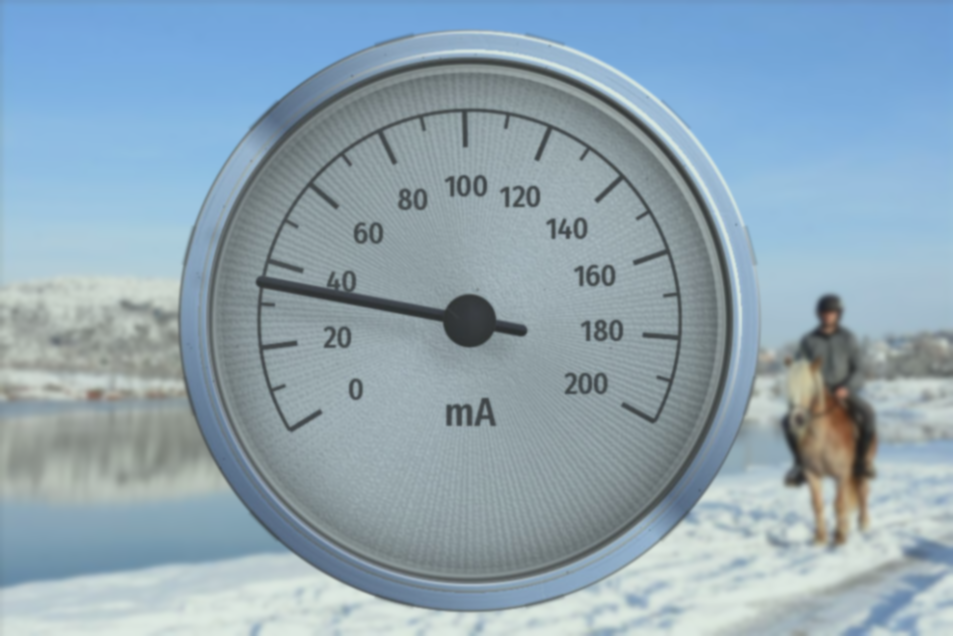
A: {"value": 35, "unit": "mA"}
